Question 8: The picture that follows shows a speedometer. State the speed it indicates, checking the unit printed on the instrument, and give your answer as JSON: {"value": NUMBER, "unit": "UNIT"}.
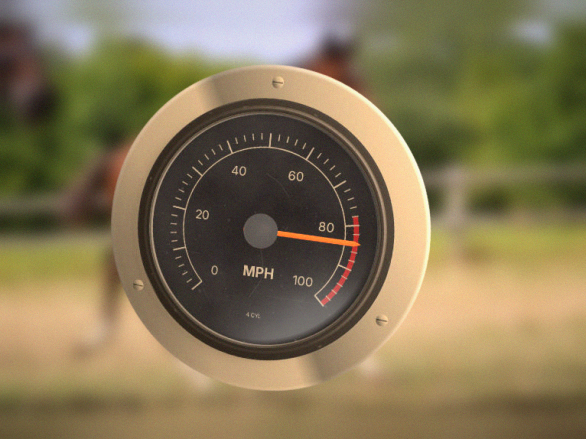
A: {"value": 84, "unit": "mph"}
